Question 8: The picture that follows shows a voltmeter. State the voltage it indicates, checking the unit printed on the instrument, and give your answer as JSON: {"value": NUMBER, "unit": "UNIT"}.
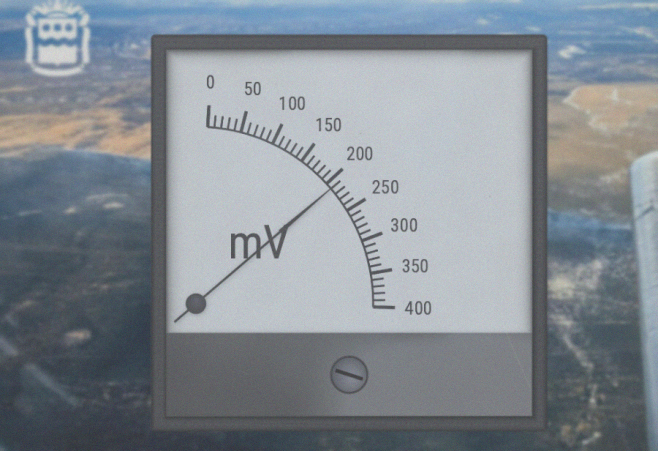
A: {"value": 210, "unit": "mV"}
